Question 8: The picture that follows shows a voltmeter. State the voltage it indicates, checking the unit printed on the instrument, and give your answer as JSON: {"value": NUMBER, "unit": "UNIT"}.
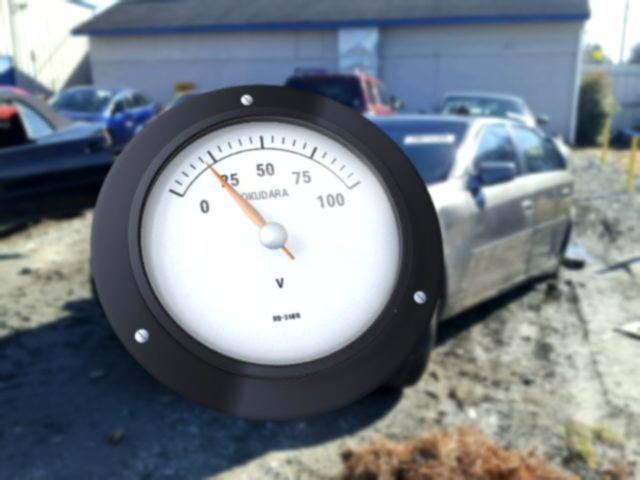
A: {"value": 20, "unit": "V"}
